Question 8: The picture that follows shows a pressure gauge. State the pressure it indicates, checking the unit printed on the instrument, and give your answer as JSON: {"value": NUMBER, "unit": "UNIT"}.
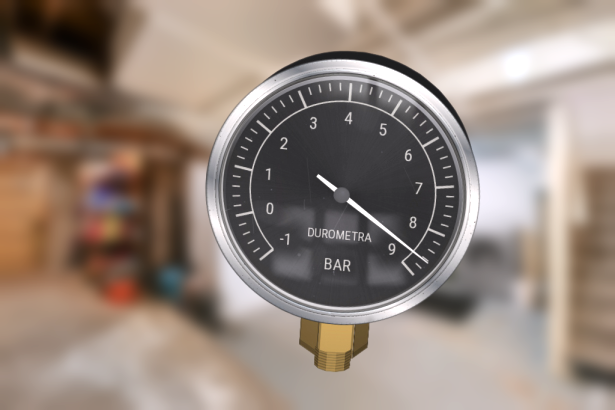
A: {"value": 8.6, "unit": "bar"}
